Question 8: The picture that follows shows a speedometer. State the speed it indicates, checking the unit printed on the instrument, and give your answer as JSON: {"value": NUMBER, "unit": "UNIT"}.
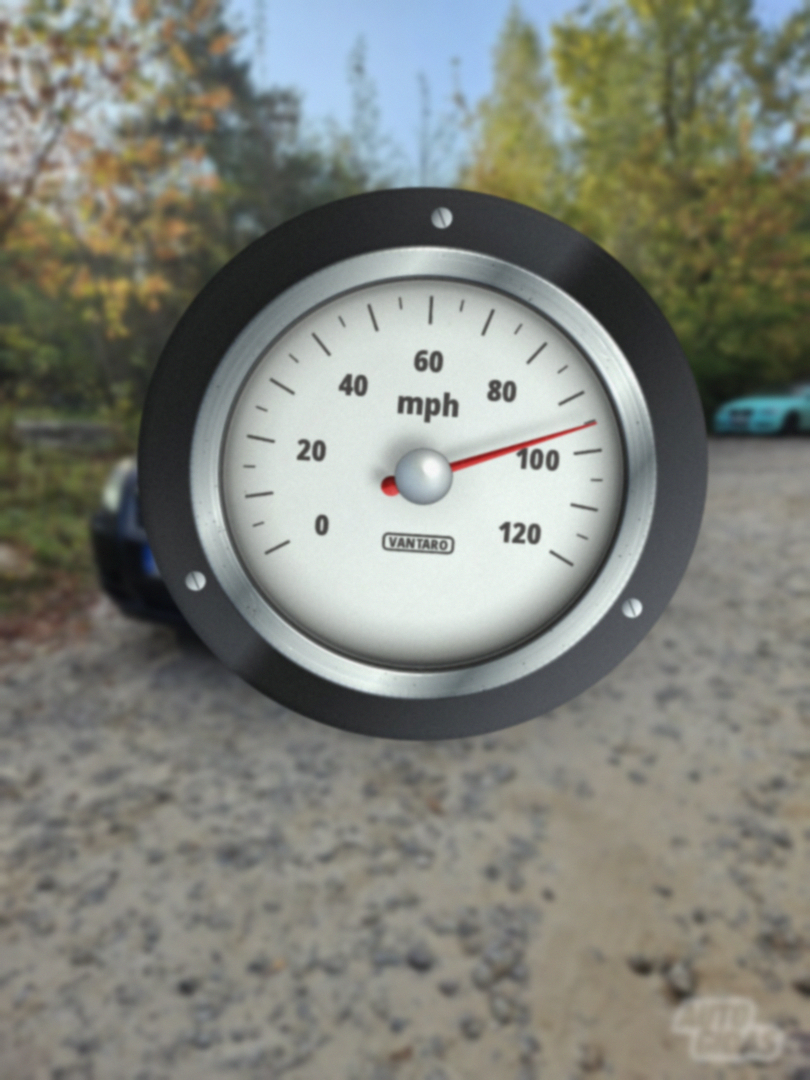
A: {"value": 95, "unit": "mph"}
